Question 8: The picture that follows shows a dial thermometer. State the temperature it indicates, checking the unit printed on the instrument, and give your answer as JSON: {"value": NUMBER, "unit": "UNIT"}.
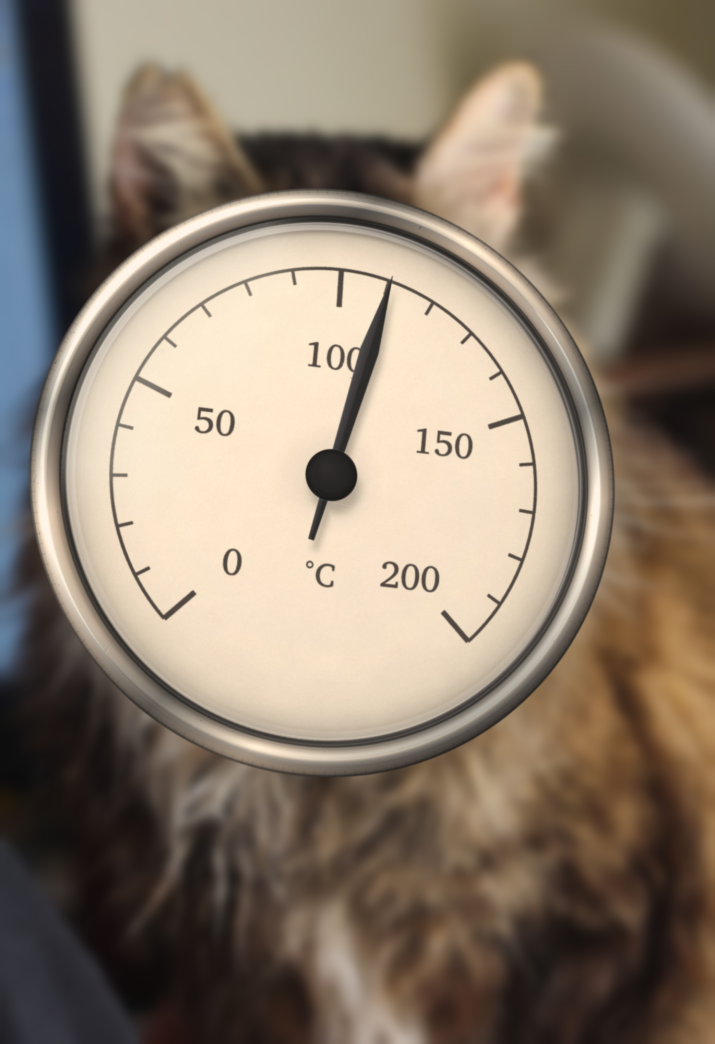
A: {"value": 110, "unit": "°C"}
